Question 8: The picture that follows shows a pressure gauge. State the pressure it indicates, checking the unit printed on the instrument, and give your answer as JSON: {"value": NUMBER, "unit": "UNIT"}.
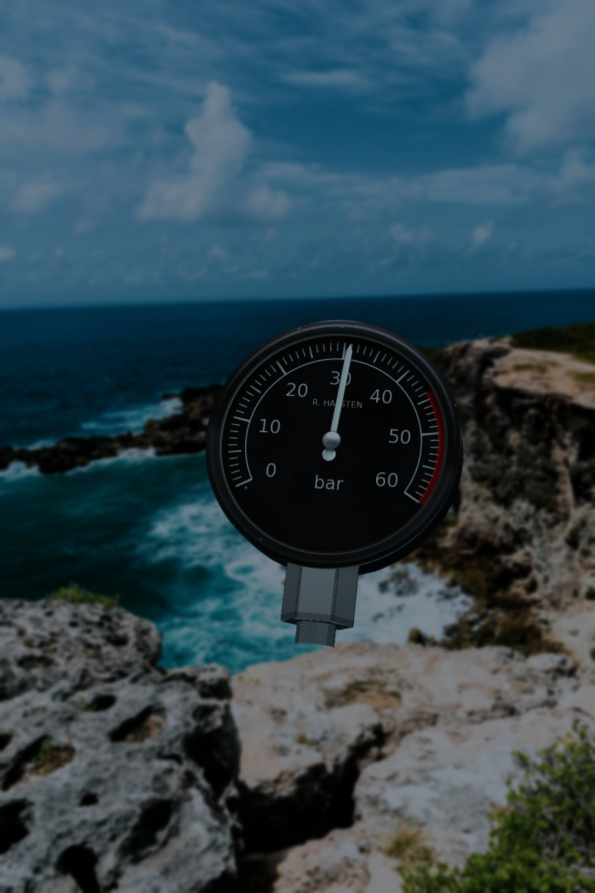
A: {"value": 31, "unit": "bar"}
